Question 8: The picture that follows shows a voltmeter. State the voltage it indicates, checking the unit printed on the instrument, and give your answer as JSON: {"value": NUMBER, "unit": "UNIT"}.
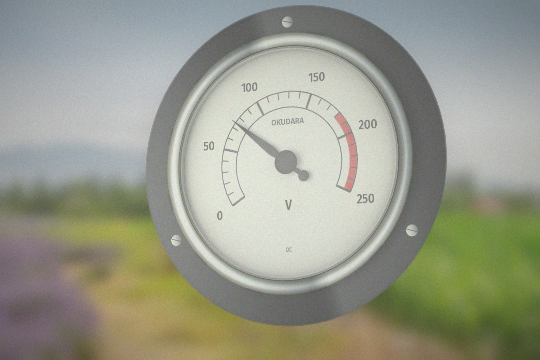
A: {"value": 75, "unit": "V"}
